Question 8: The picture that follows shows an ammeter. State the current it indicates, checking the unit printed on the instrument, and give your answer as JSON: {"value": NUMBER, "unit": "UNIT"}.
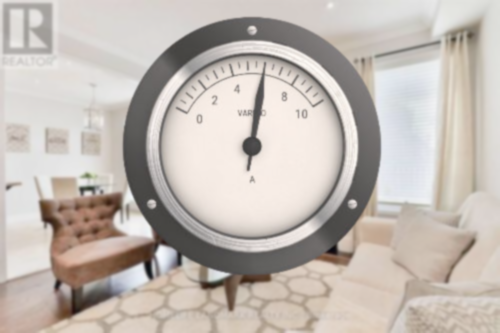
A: {"value": 6, "unit": "A"}
